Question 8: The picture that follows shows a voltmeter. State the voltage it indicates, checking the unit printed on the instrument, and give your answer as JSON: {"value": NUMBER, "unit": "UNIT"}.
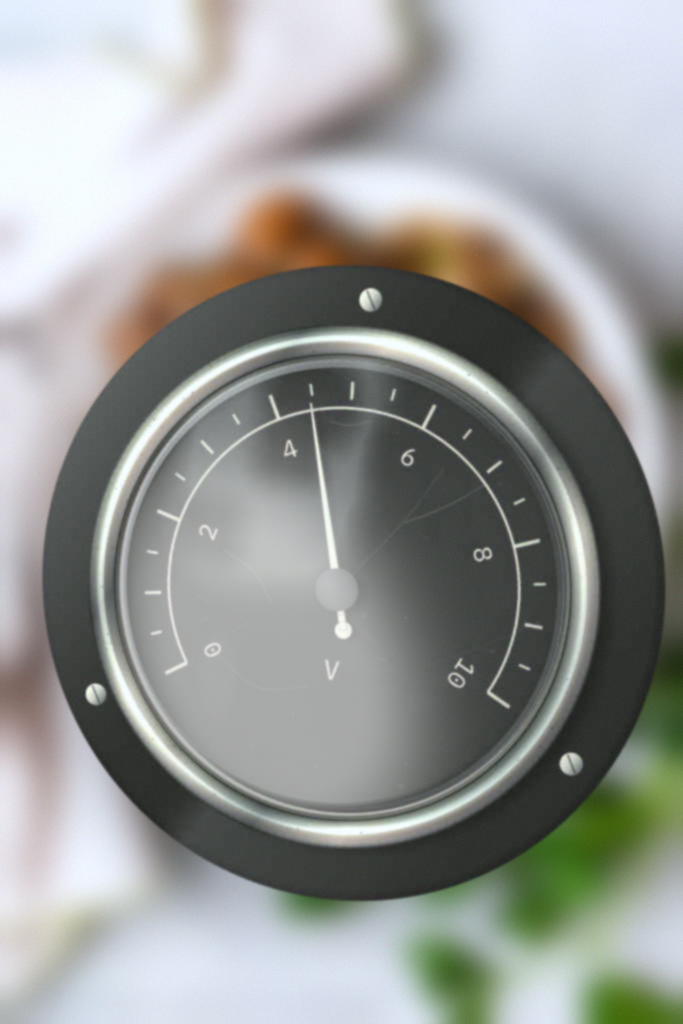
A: {"value": 4.5, "unit": "V"}
